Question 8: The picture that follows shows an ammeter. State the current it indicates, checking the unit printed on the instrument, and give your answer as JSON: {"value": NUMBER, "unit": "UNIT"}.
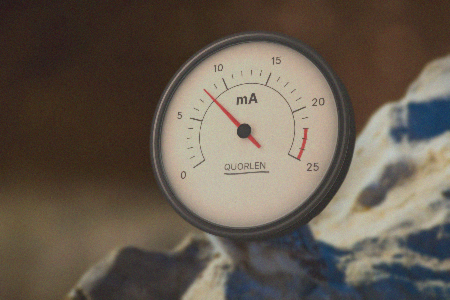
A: {"value": 8, "unit": "mA"}
